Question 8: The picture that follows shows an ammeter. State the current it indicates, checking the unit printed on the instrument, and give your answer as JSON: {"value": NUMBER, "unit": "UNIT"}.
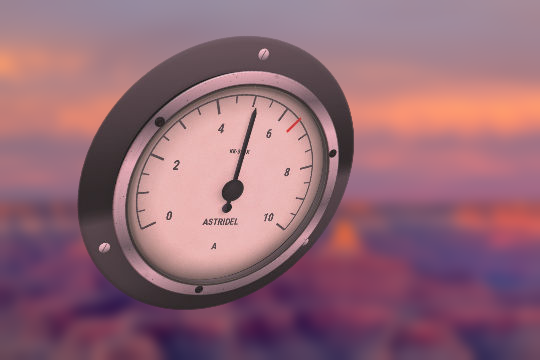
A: {"value": 5, "unit": "A"}
